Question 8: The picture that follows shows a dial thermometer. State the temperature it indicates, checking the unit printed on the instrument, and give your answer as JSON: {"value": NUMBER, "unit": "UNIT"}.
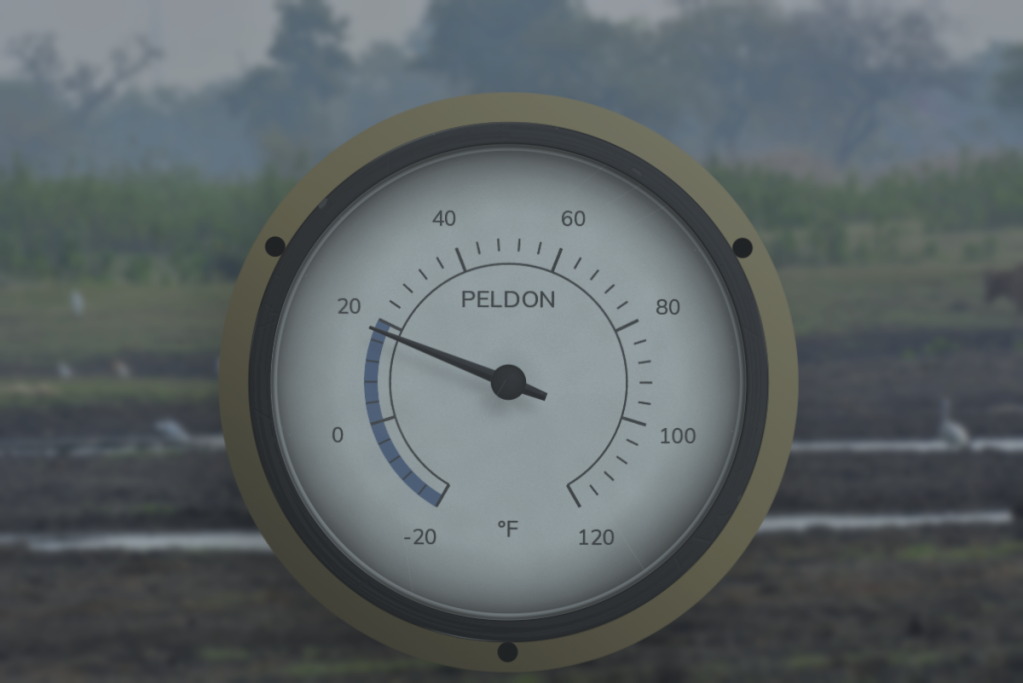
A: {"value": 18, "unit": "°F"}
